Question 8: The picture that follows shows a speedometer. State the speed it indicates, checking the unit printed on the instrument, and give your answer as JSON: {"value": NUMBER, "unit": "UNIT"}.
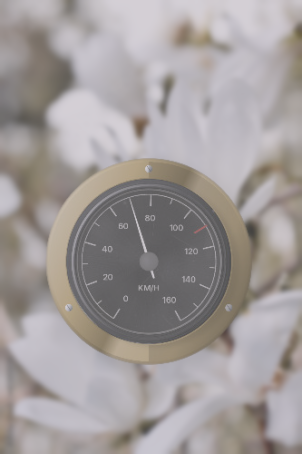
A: {"value": 70, "unit": "km/h"}
